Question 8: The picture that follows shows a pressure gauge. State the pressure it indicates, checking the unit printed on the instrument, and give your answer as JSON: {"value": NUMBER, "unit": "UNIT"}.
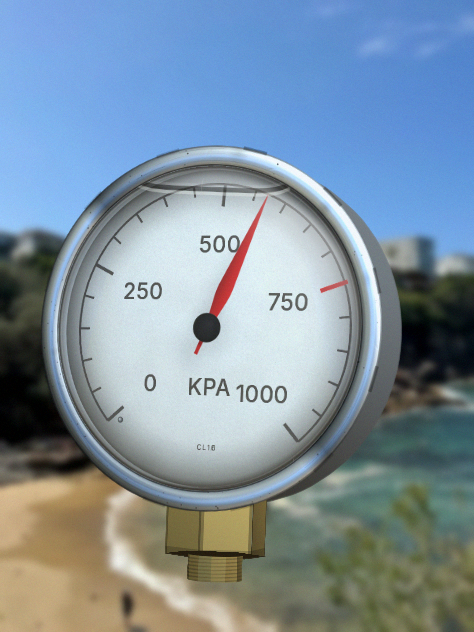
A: {"value": 575, "unit": "kPa"}
